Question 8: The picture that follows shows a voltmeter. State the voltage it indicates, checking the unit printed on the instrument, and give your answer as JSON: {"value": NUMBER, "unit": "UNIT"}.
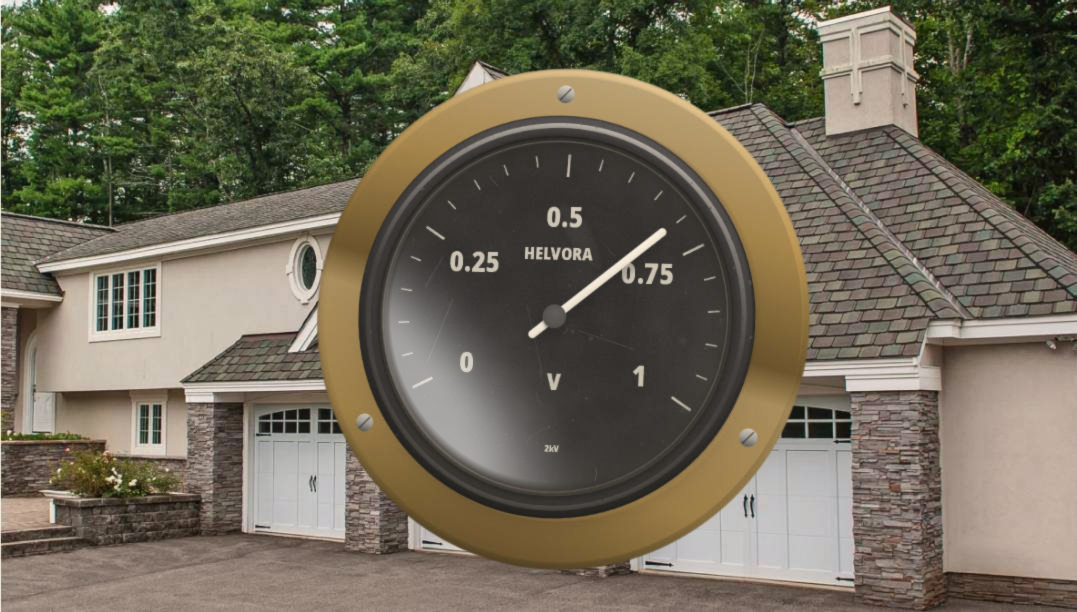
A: {"value": 0.7, "unit": "V"}
